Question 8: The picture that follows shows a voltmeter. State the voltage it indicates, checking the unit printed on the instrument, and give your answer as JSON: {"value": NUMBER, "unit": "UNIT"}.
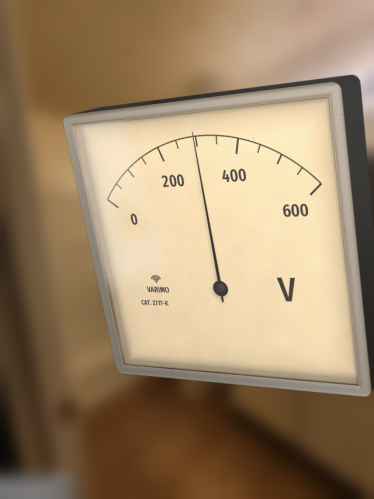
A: {"value": 300, "unit": "V"}
